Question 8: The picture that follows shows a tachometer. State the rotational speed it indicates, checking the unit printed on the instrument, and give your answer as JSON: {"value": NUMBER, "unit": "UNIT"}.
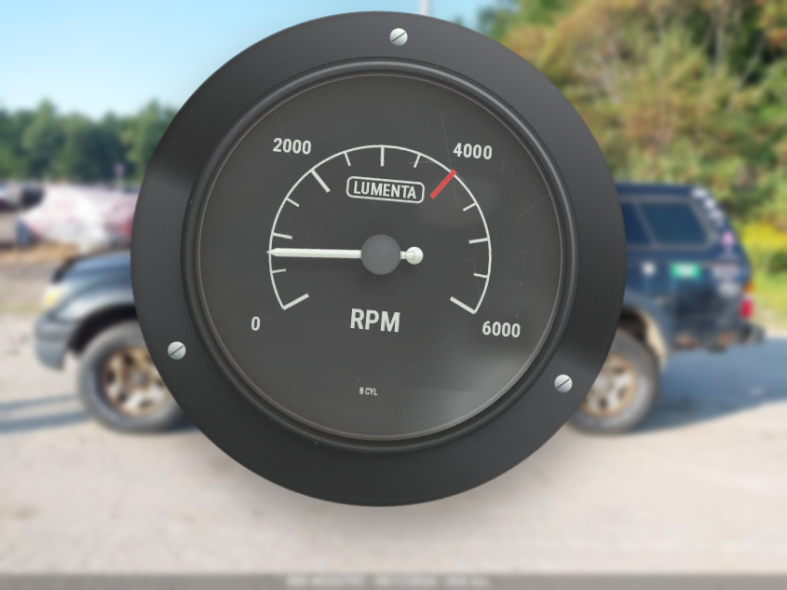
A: {"value": 750, "unit": "rpm"}
